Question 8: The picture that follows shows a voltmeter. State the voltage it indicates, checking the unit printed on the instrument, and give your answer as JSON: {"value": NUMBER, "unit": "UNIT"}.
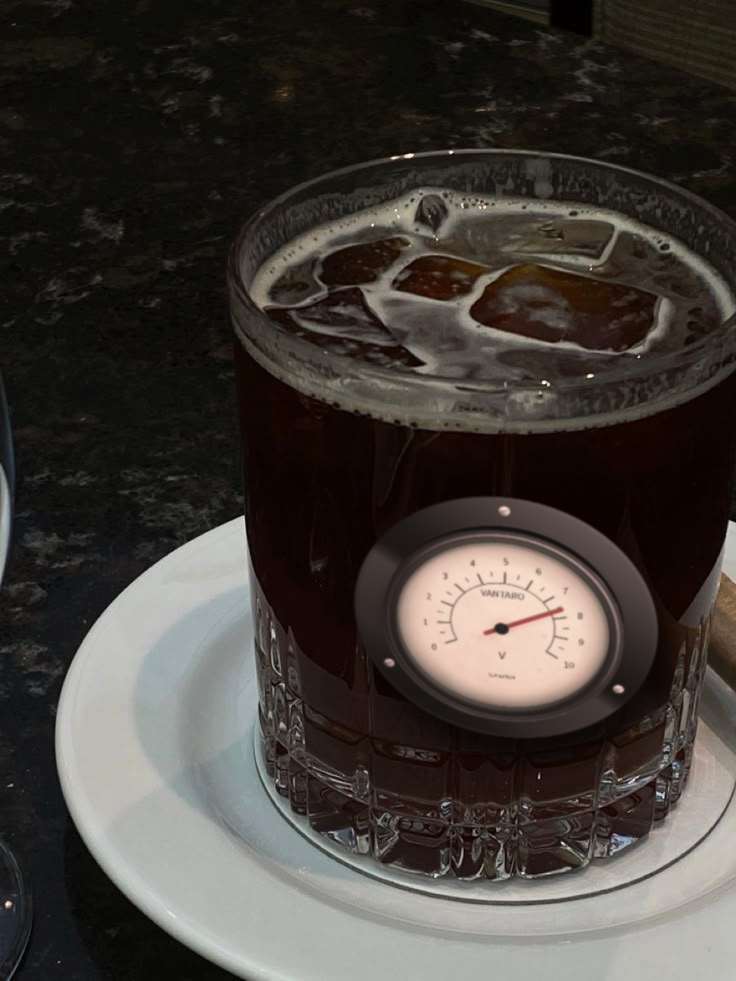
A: {"value": 7.5, "unit": "V"}
